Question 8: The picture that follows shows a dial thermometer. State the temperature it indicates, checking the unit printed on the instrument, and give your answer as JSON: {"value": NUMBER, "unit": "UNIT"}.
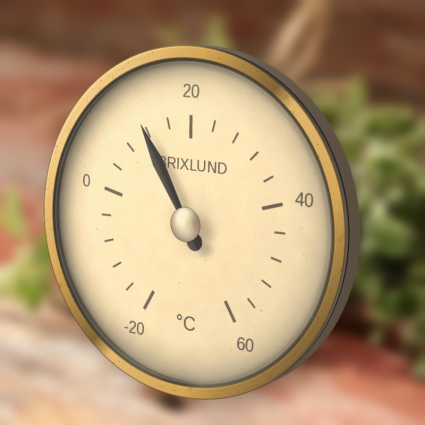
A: {"value": 12, "unit": "°C"}
